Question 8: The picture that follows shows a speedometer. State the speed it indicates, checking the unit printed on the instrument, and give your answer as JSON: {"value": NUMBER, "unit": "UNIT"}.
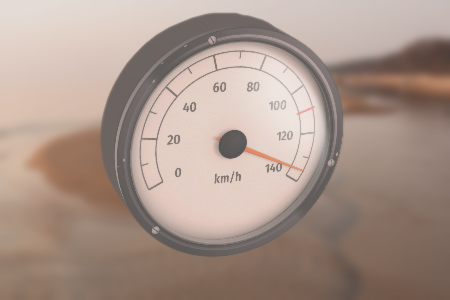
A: {"value": 135, "unit": "km/h"}
